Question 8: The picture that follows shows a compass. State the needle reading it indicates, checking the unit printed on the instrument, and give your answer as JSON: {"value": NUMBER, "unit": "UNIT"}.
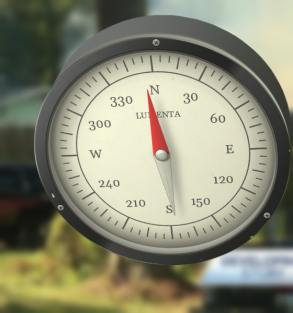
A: {"value": 355, "unit": "°"}
